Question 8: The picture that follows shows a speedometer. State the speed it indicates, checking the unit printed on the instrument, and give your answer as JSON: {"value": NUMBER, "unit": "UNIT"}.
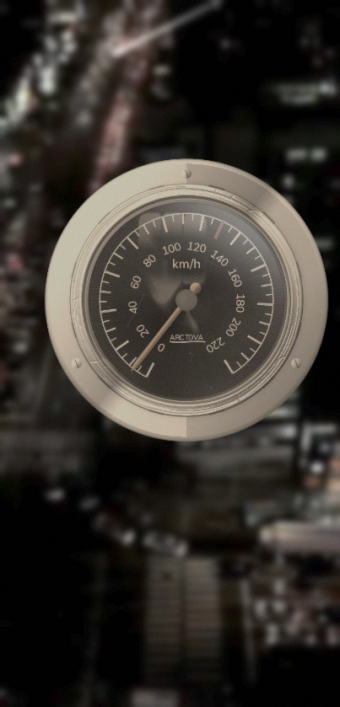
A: {"value": 7.5, "unit": "km/h"}
